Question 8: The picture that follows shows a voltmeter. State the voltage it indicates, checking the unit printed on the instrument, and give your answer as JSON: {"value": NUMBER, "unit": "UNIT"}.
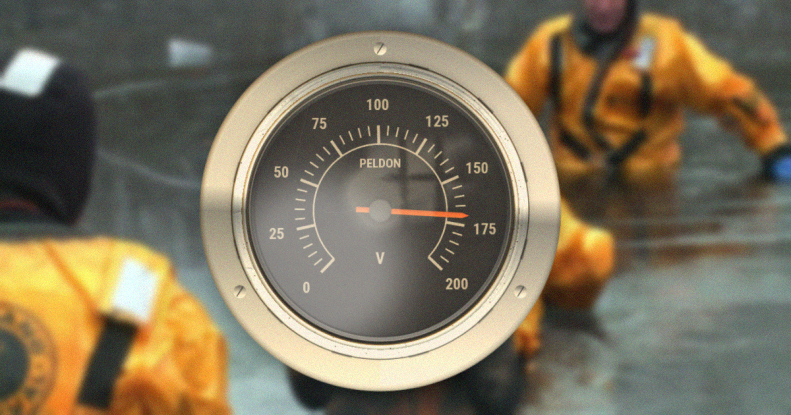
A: {"value": 170, "unit": "V"}
